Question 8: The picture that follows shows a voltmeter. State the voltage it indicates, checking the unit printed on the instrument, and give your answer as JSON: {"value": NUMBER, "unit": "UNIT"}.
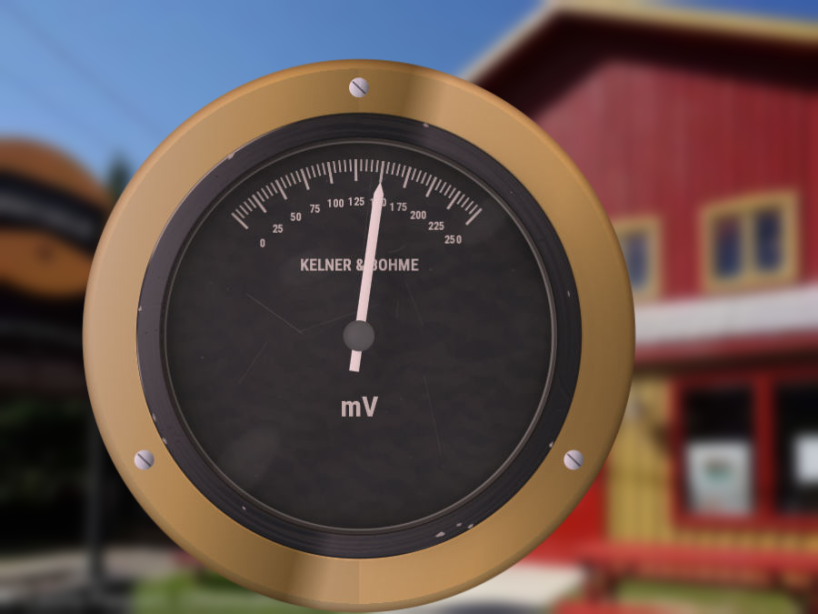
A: {"value": 150, "unit": "mV"}
